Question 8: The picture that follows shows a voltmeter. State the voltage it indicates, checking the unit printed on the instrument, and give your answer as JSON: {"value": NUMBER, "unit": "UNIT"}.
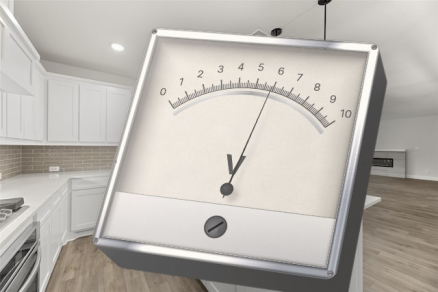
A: {"value": 6, "unit": "V"}
